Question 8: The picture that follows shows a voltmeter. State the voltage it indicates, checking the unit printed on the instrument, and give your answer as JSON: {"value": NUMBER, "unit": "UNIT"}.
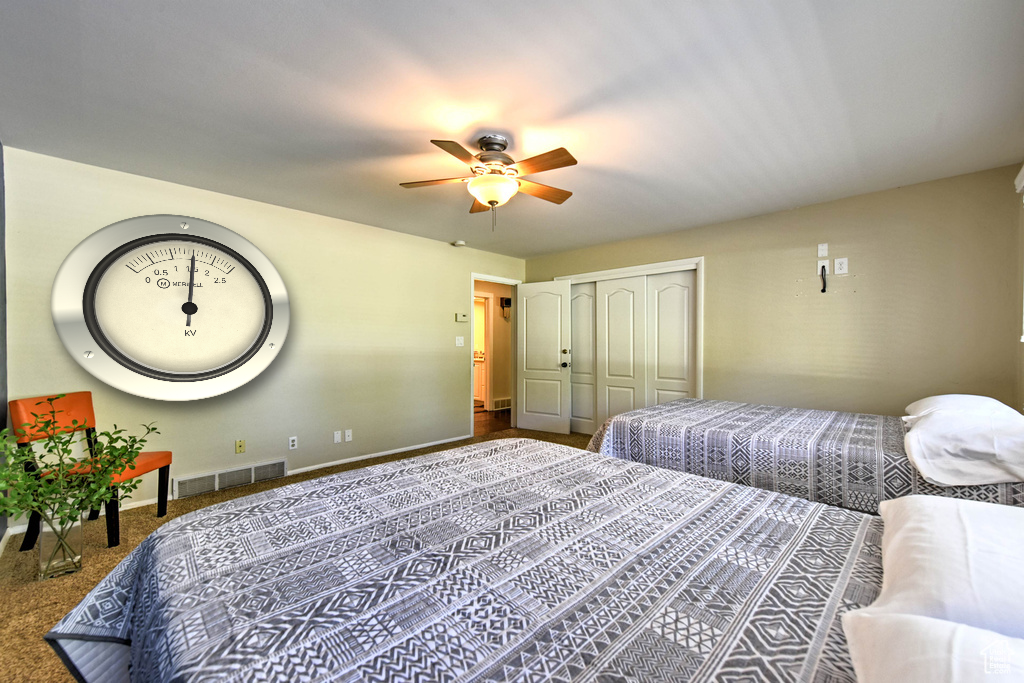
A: {"value": 1.5, "unit": "kV"}
